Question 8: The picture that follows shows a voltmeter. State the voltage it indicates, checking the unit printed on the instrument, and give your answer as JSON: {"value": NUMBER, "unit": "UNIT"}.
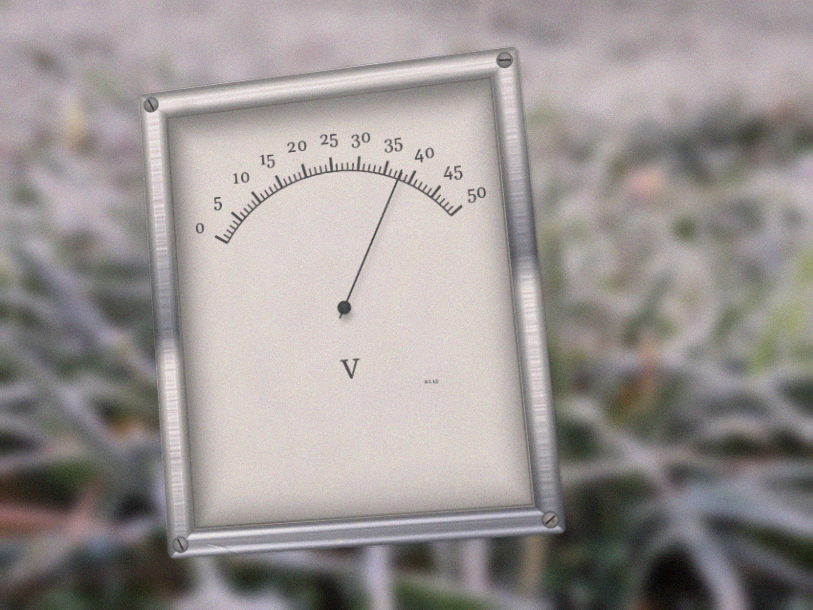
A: {"value": 38, "unit": "V"}
